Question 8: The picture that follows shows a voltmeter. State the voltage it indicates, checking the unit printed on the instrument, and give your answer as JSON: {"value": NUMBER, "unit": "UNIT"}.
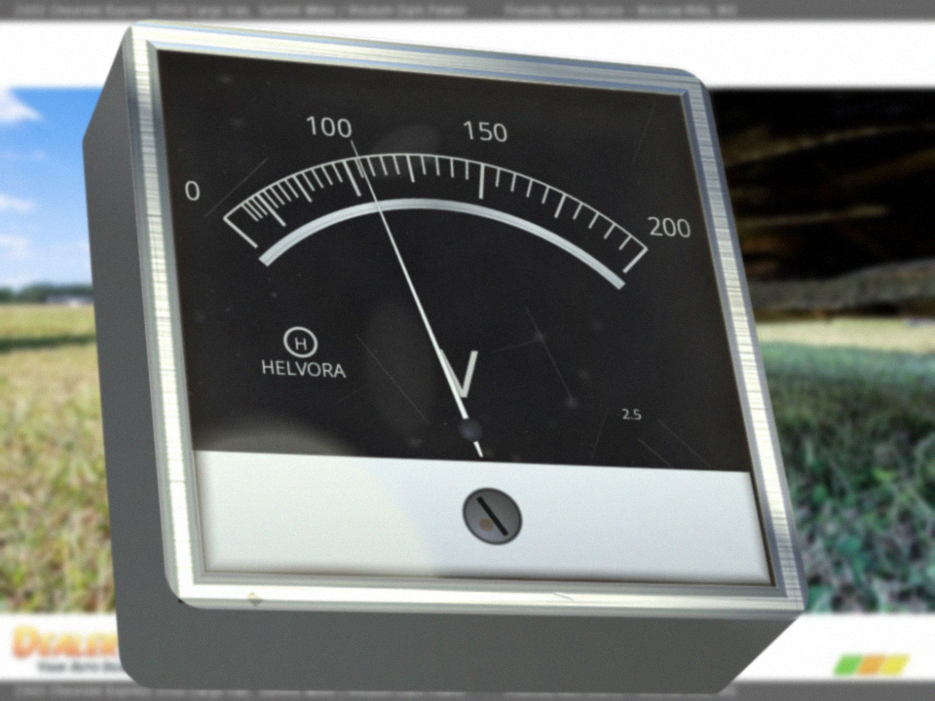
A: {"value": 105, "unit": "V"}
